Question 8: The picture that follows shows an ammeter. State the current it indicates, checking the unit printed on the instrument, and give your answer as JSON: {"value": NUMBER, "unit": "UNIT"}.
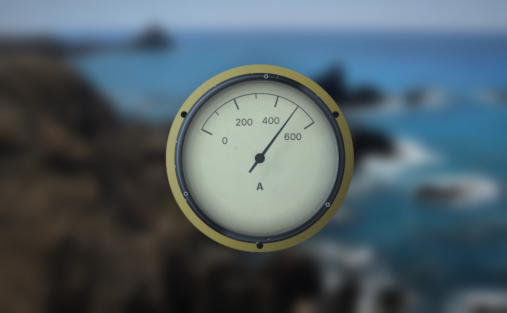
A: {"value": 500, "unit": "A"}
